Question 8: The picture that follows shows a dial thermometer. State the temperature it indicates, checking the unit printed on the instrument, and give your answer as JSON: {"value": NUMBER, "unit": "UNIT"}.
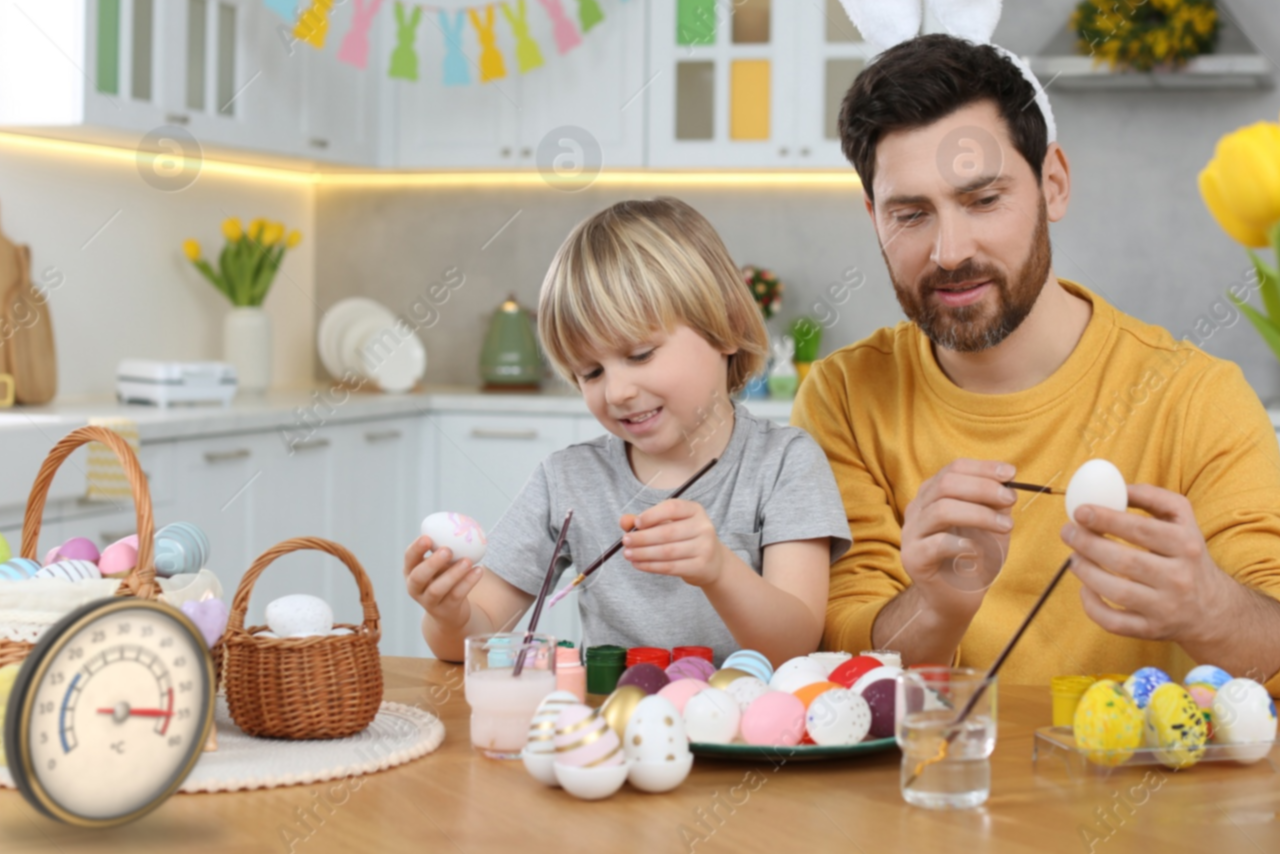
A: {"value": 55, "unit": "°C"}
